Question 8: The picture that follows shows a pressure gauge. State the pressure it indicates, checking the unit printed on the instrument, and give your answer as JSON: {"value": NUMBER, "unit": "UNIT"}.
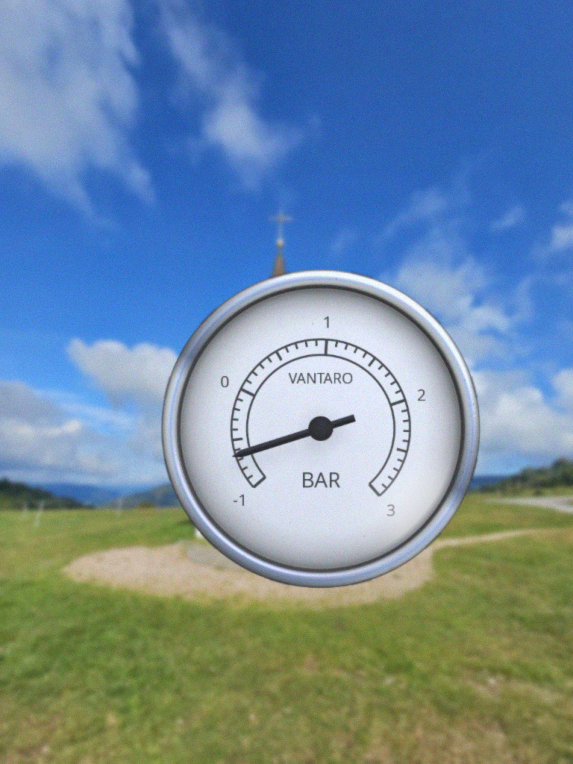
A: {"value": -0.65, "unit": "bar"}
